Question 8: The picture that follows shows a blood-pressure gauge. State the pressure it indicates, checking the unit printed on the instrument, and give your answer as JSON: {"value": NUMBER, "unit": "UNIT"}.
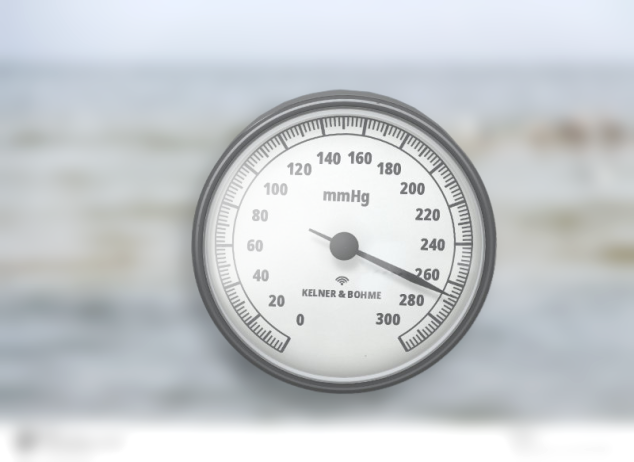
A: {"value": 266, "unit": "mmHg"}
